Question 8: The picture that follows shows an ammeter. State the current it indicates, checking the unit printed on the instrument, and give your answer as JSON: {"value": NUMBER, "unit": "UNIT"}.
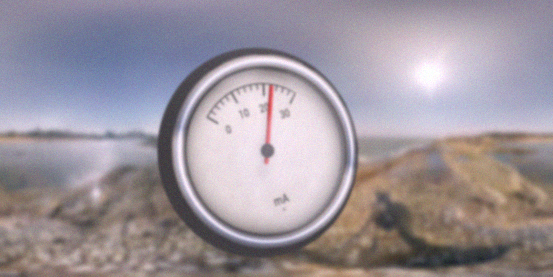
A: {"value": 22, "unit": "mA"}
